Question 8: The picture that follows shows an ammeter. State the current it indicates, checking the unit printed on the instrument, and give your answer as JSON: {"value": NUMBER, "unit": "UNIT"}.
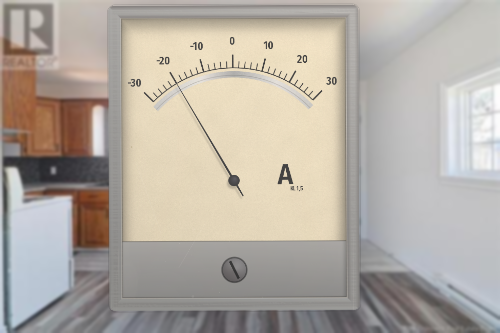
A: {"value": -20, "unit": "A"}
